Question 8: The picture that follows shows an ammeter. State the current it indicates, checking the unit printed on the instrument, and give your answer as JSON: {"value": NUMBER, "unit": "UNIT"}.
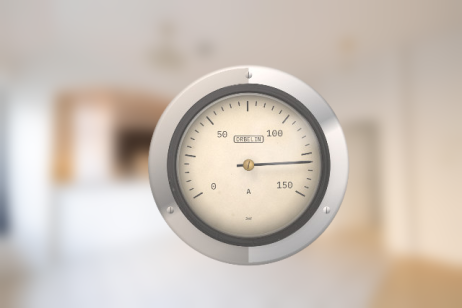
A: {"value": 130, "unit": "A"}
